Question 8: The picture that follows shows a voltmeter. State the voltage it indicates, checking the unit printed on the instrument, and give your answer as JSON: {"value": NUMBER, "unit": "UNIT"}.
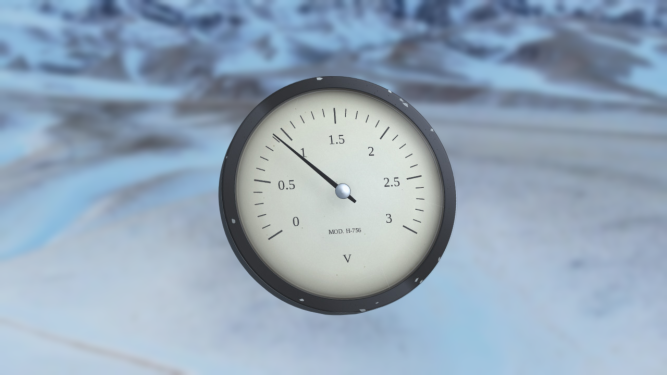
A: {"value": 0.9, "unit": "V"}
